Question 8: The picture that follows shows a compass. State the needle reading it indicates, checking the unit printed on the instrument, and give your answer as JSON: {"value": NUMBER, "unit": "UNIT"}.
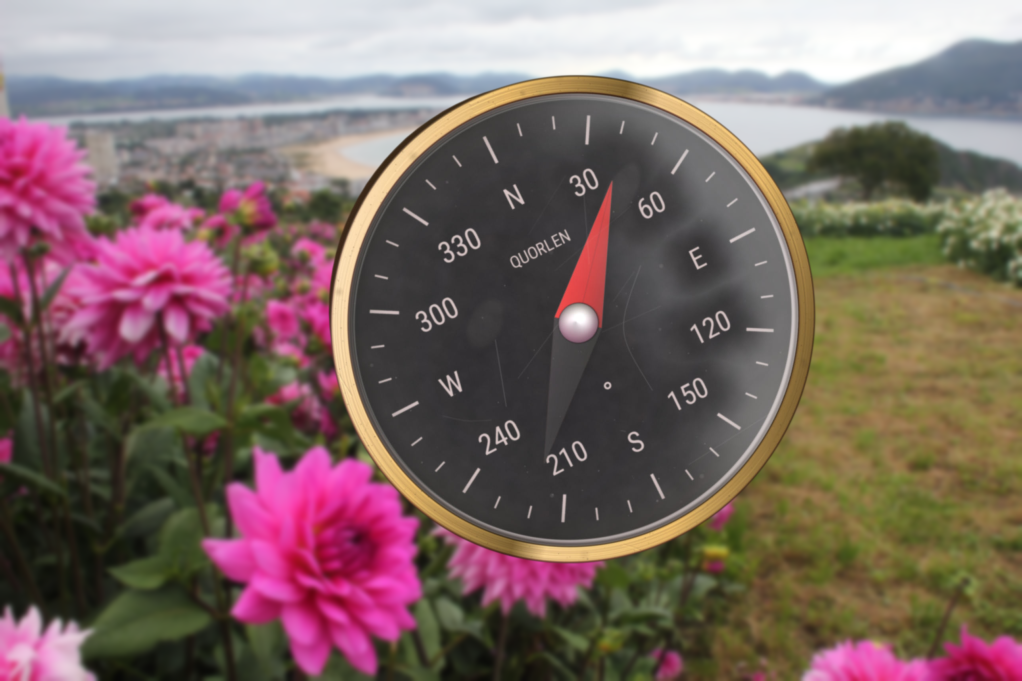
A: {"value": 40, "unit": "°"}
